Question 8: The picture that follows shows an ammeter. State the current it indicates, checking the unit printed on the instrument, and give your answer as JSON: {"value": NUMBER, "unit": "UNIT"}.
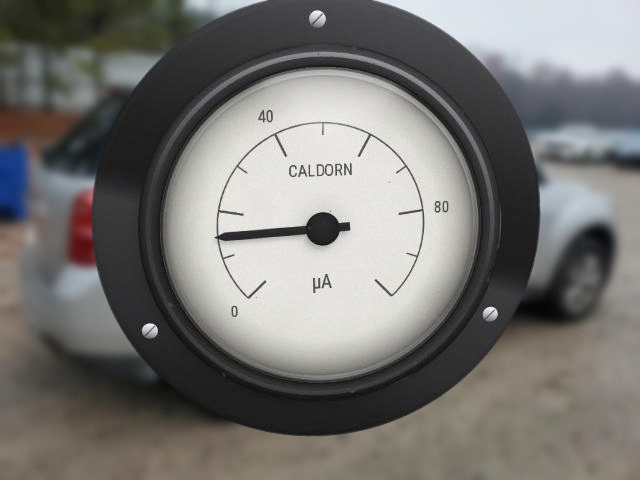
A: {"value": 15, "unit": "µA"}
